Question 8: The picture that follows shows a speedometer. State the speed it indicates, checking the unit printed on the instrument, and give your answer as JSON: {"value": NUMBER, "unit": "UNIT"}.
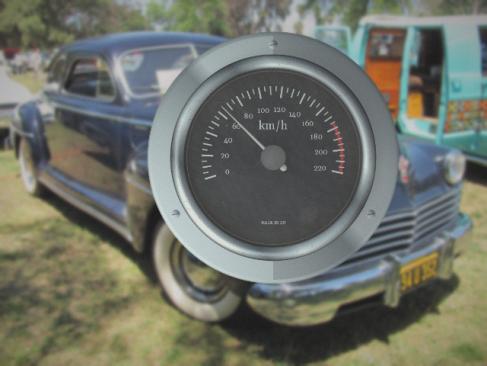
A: {"value": 65, "unit": "km/h"}
